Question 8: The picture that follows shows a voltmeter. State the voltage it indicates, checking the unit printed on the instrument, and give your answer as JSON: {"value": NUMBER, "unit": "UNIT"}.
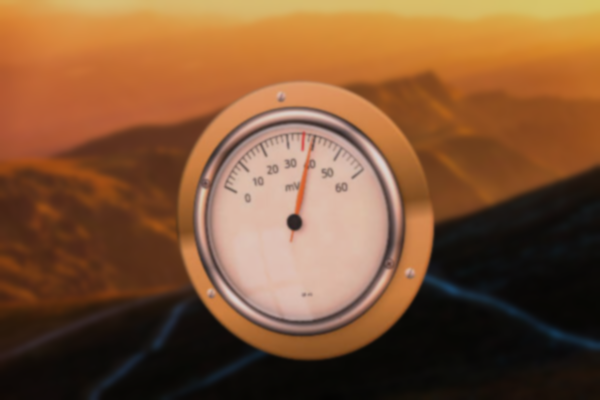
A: {"value": 40, "unit": "mV"}
